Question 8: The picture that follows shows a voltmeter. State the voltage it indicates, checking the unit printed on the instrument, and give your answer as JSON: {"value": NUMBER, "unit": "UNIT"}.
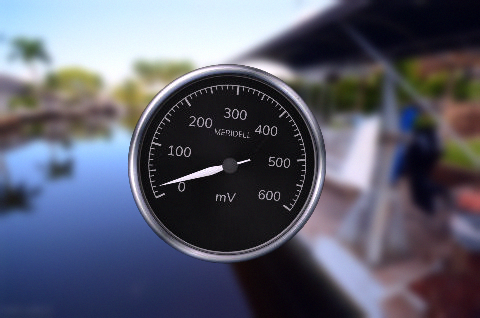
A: {"value": 20, "unit": "mV"}
